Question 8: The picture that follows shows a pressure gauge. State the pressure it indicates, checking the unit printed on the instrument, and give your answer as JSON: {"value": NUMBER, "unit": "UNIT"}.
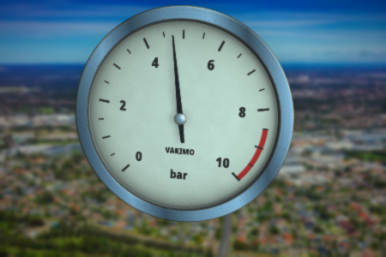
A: {"value": 4.75, "unit": "bar"}
